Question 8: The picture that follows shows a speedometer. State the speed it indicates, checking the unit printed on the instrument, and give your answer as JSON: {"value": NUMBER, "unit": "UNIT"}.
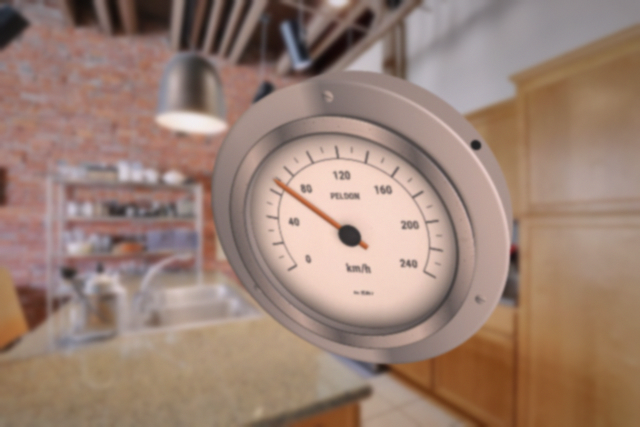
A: {"value": 70, "unit": "km/h"}
